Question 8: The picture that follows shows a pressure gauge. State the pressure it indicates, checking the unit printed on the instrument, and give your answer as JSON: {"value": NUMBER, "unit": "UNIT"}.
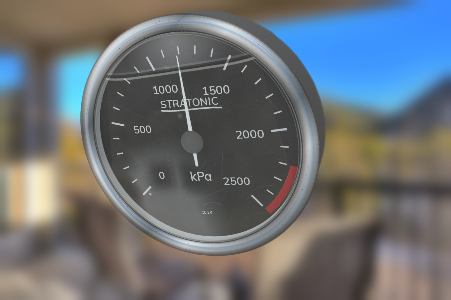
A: {"value": 1200, "unit": "kPa"}
